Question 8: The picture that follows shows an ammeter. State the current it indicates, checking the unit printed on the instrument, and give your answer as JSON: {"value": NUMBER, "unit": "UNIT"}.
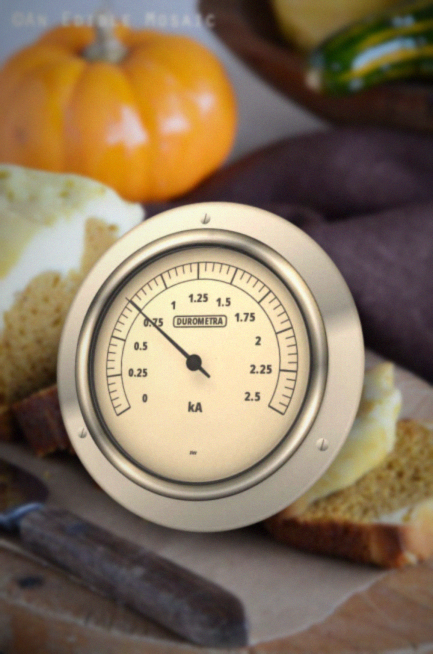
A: {"value": 0.75, "unit": "kA"}
